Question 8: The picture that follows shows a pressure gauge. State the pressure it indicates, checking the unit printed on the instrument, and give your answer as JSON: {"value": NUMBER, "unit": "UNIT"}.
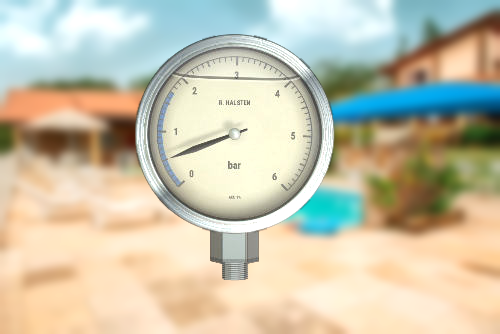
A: {"value": 0.5, "unit": "bar"}
